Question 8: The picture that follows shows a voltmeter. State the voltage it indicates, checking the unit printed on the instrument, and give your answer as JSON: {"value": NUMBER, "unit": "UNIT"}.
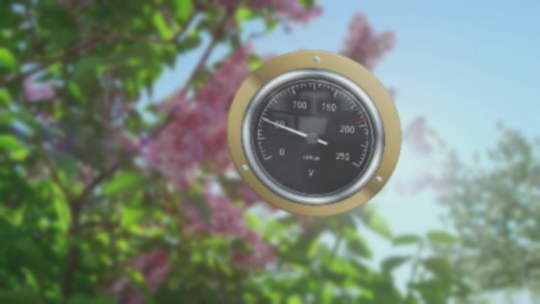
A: {"value": 50, "unit": "V"}
